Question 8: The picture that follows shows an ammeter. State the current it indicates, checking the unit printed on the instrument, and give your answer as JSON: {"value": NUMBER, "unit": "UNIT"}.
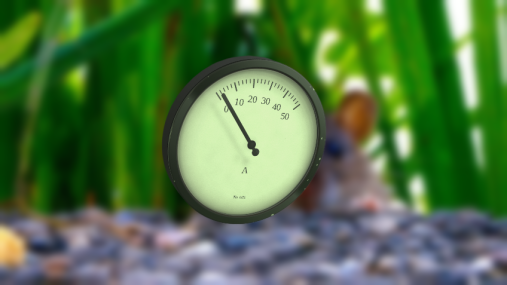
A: {"value": 2, "unit": "A"}
